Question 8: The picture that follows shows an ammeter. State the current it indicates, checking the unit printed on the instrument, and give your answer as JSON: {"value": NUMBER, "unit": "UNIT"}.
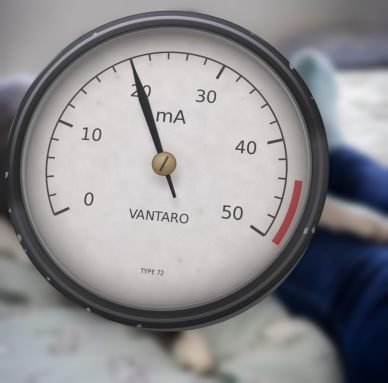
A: {"value": 20, "unit": "mA"}
